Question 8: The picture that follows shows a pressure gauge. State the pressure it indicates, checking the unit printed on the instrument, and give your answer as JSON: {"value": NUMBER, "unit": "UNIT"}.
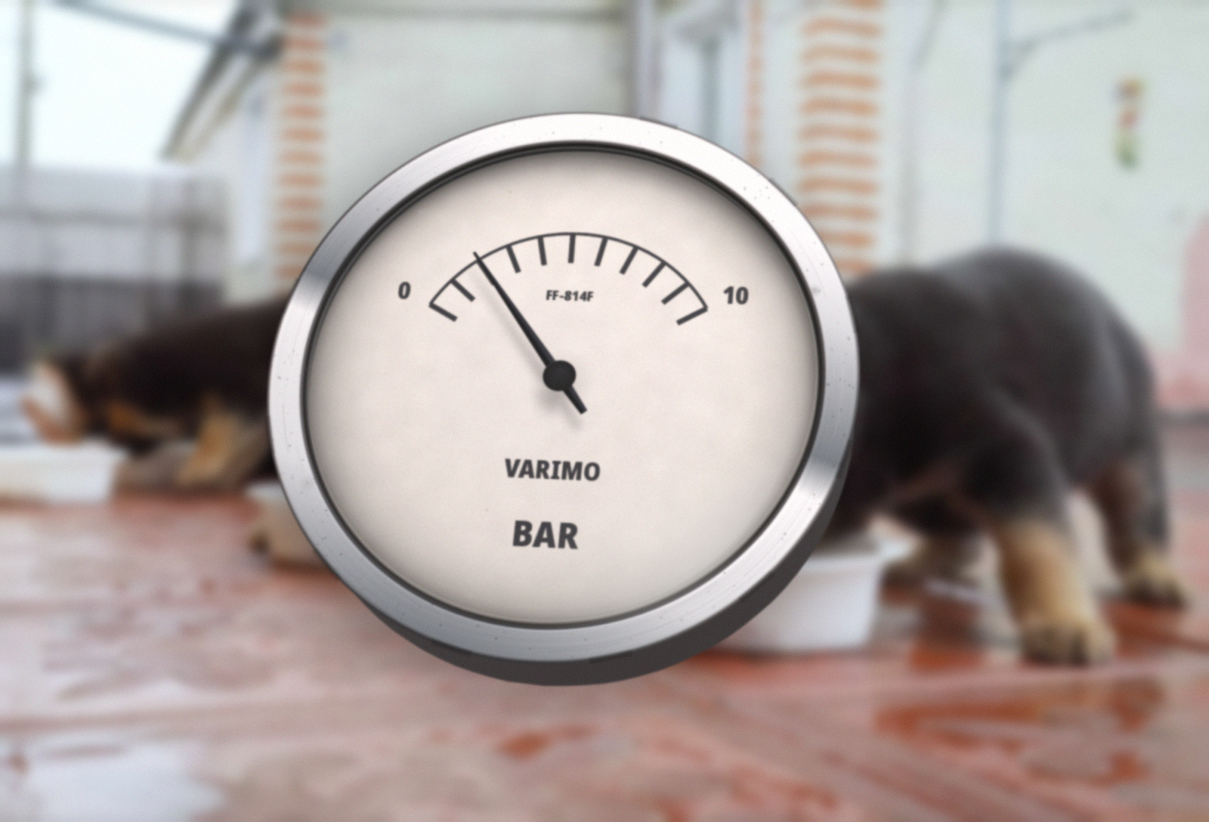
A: {"value": 2, "unit": "bar"}
